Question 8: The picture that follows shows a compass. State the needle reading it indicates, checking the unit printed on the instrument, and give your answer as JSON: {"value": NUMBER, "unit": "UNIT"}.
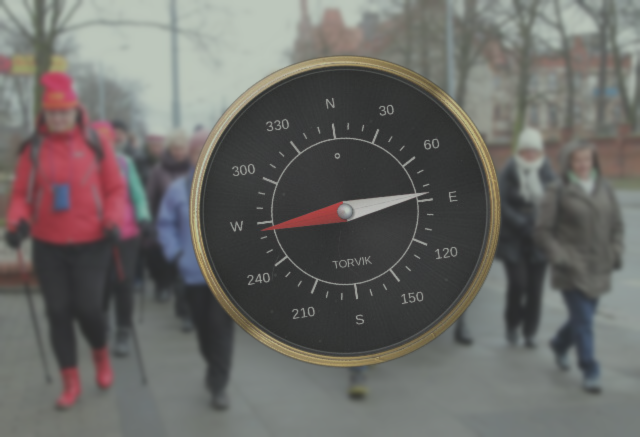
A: {"value": 265, "unit": "°"}
